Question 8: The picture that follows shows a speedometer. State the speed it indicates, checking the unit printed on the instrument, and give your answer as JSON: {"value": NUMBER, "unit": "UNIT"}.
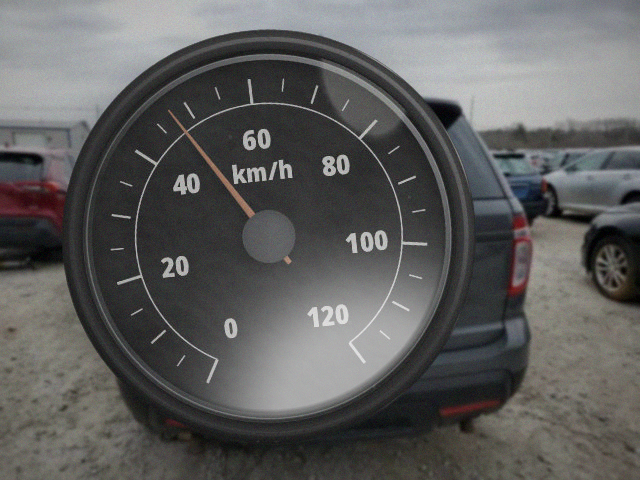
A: {"value": 47.5, "unit": "km/h"}
